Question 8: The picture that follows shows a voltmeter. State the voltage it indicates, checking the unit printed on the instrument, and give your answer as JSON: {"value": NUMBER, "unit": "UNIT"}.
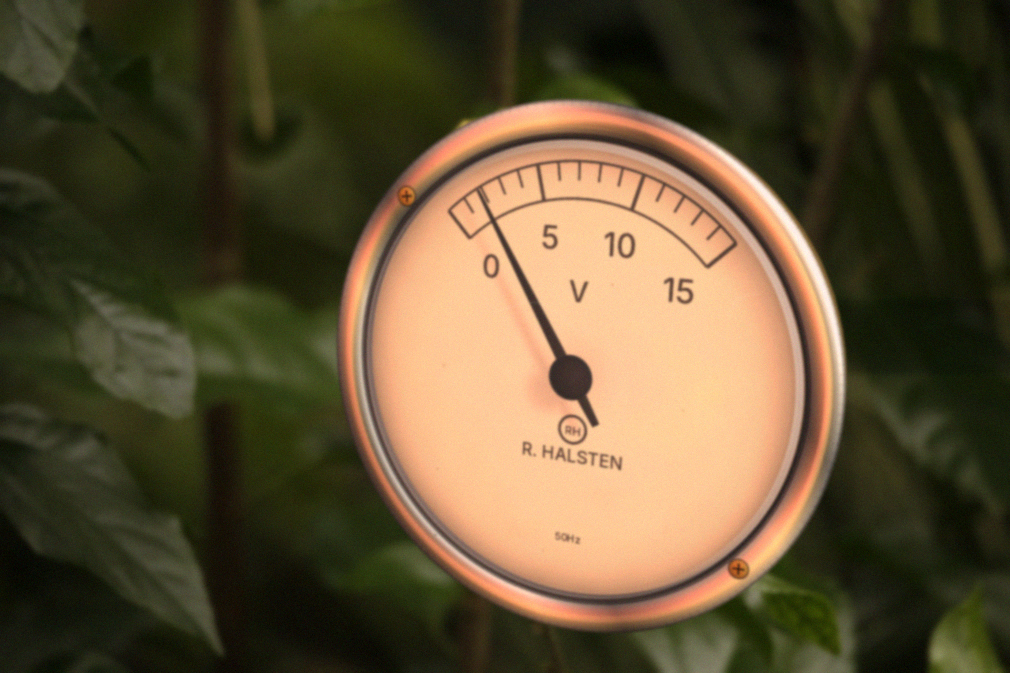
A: {"value": 2, "unit": "V"}
